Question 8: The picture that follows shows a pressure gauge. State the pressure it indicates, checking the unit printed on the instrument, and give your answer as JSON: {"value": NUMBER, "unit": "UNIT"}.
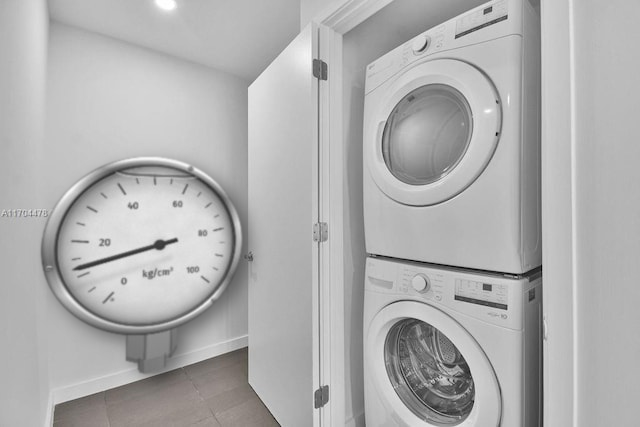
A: {"value": 12.5, "unit": "kg/cm²"}
